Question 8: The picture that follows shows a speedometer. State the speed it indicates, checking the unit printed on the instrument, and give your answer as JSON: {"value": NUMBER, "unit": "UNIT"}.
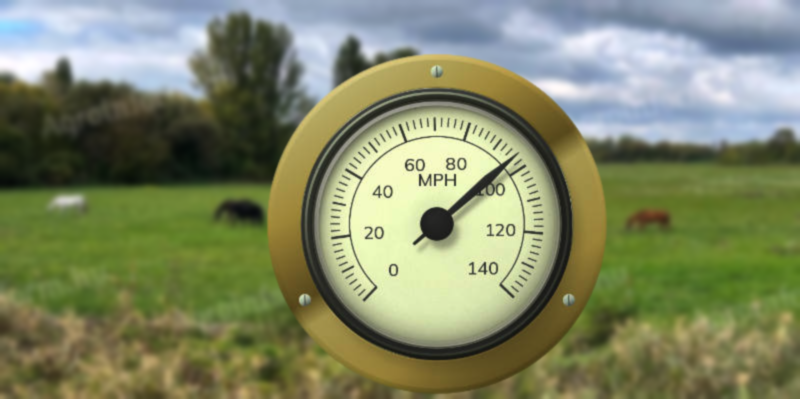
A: {"value": 96, "unit": "mph"}
